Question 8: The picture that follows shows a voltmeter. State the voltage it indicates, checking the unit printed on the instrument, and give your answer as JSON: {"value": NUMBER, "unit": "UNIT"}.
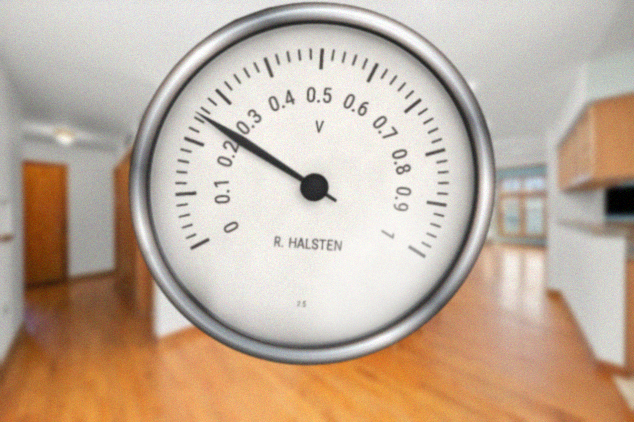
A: {"value": 0.25, "unit": "V"}
